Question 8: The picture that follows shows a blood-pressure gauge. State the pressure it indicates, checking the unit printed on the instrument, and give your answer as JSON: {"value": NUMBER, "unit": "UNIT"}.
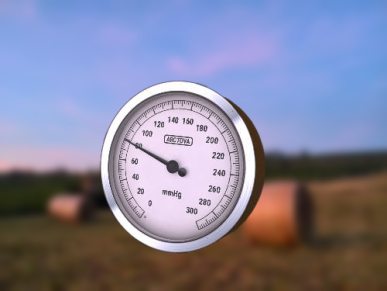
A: {"value": 80, "unit": "mmHg"}
